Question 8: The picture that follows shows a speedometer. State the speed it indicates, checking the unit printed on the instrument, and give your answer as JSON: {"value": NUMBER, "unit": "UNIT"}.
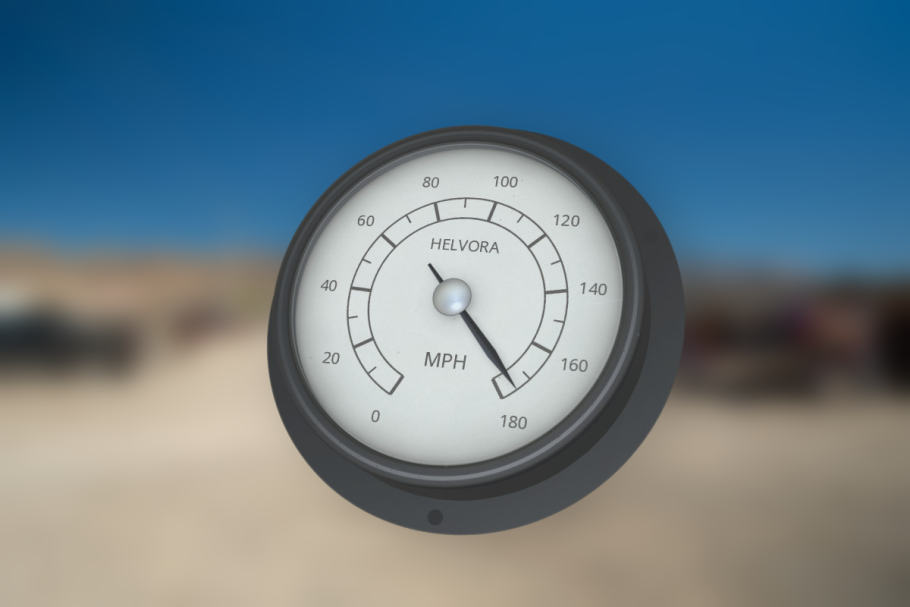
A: {"value": 175, "unit": "mph"}
